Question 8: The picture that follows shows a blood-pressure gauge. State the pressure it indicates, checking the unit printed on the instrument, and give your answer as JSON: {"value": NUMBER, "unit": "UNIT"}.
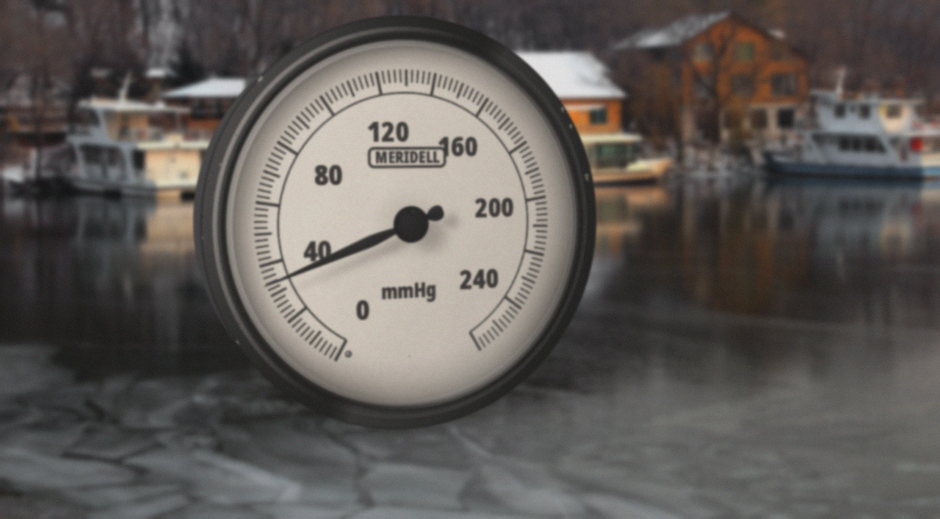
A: {"value": 34, "unit": "mmHg"}
